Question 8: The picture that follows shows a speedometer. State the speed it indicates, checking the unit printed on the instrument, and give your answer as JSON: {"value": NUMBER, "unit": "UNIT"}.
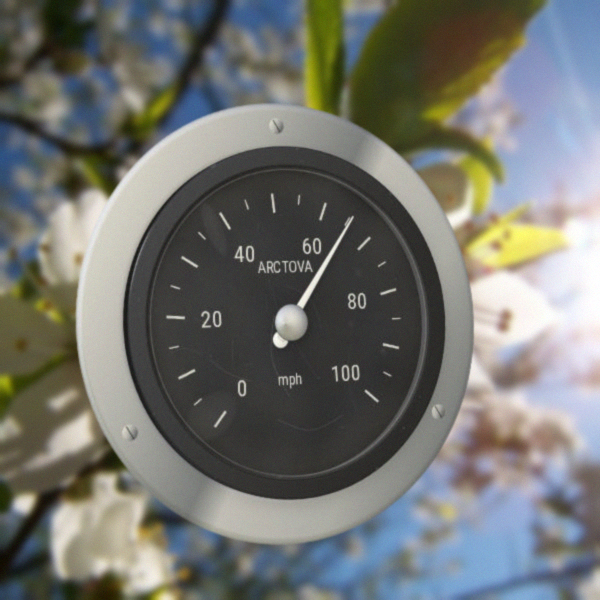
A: {"value": 65, "unit": "mph"}
